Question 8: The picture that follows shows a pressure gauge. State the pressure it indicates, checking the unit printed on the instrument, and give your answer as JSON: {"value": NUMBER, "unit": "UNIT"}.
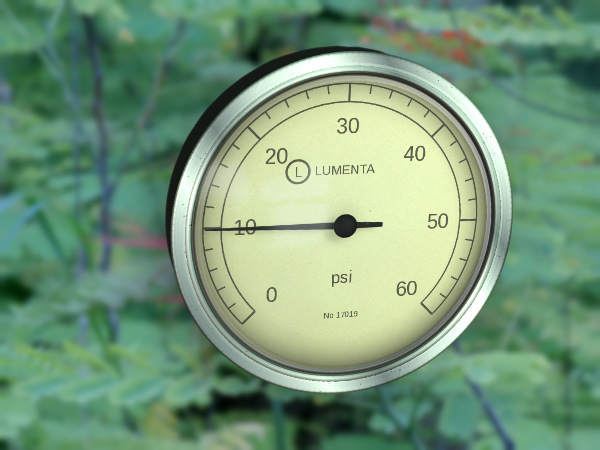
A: {"value": 10, "unit": "psi"}
